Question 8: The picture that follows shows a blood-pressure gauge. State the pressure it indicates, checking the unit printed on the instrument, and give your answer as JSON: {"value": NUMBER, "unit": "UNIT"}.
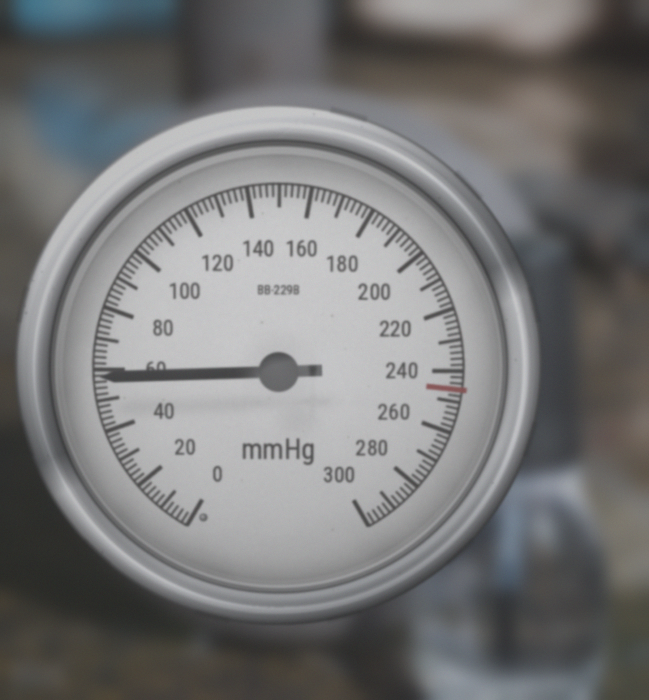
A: {"value": 58, "unit": "mmHg"}
